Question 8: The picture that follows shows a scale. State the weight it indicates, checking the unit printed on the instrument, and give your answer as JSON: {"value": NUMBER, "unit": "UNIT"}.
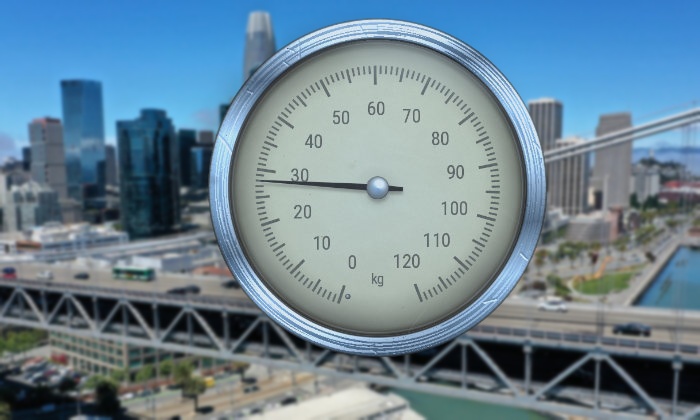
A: {"value": 28, "unit": "kg"}
